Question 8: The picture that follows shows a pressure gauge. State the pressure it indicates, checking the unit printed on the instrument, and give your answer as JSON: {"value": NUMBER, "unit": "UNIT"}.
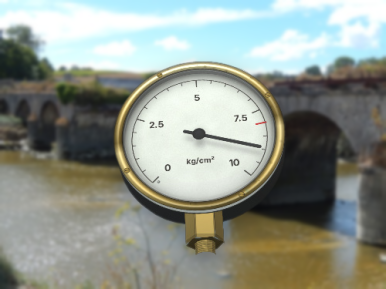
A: {"value": 9, "unit": "kg/cm²"}
